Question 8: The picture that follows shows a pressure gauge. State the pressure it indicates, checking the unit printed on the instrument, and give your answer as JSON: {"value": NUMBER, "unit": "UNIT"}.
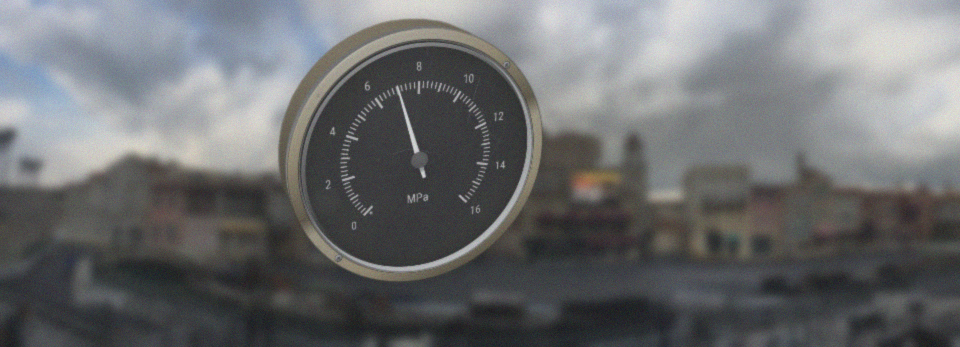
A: {"value": 7, "unit": "MPa"}
